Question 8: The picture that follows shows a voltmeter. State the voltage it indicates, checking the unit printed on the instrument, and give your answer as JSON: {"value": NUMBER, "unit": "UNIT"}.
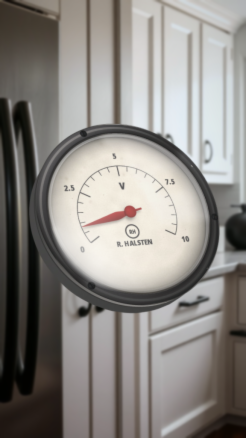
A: {"value": 0.75, "unit": "V"}
